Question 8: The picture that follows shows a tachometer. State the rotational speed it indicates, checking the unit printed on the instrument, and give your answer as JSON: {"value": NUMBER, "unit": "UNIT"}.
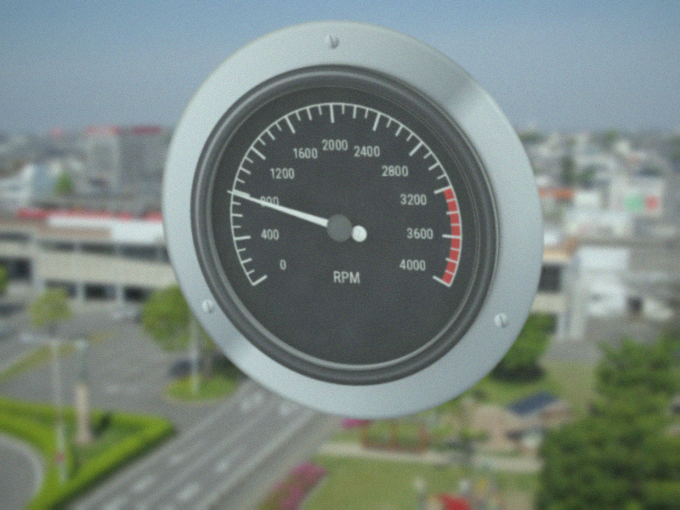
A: {"value": 800, "unit": "rpm"}
